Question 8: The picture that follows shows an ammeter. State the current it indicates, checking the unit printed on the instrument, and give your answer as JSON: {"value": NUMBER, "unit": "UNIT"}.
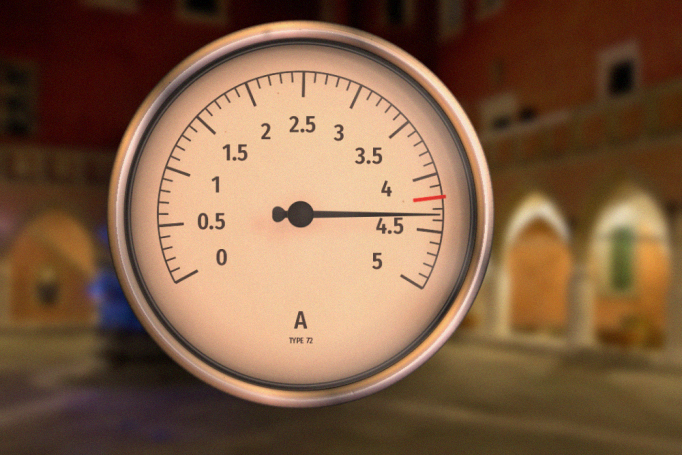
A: {"value": 4.35, "unit": "A"}
